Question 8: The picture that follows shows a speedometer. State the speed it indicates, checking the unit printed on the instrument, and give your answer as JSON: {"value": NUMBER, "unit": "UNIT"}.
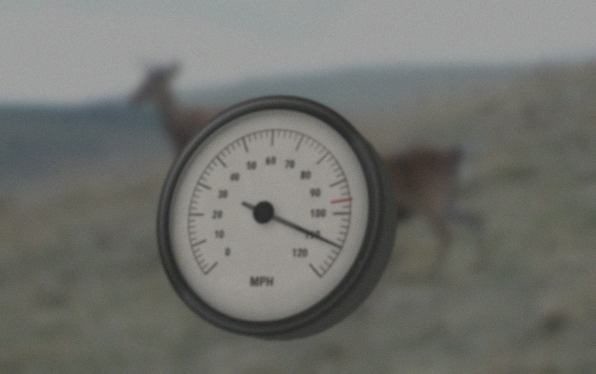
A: {"value": 110, "unit": "mph"}
